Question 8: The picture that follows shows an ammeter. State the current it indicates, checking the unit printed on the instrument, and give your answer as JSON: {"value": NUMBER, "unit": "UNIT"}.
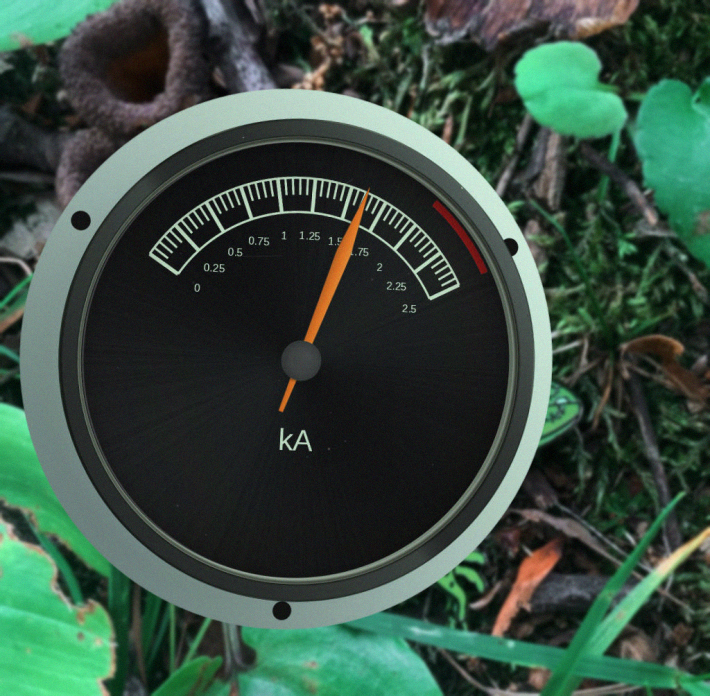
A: {"value": 1.6, "unit": "kA"}
